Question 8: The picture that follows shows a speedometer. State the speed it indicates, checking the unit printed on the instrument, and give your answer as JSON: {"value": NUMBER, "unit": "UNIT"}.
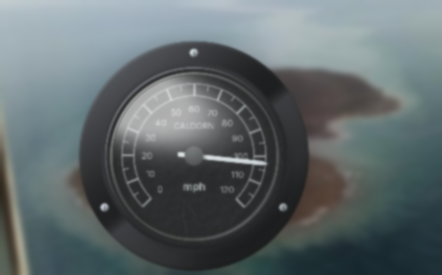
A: {"value": 102.5, "unit": "mph"}
